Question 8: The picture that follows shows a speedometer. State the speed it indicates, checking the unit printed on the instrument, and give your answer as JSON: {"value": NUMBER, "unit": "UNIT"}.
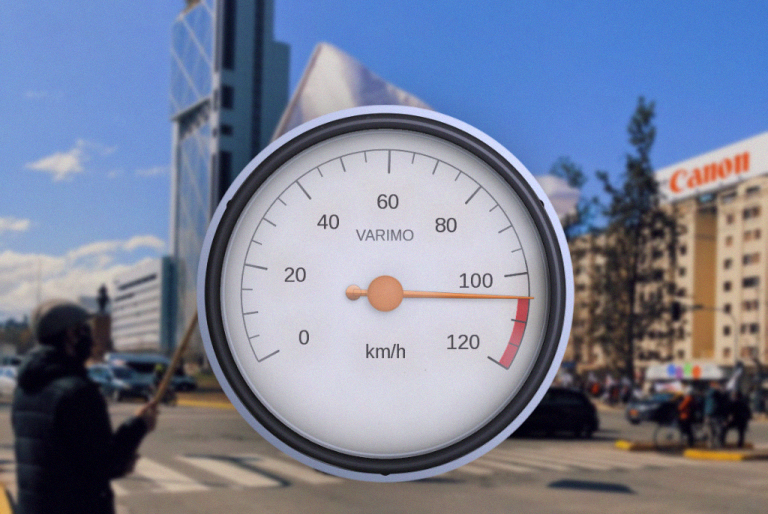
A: {"value": 105, "unit": "km/h"}
